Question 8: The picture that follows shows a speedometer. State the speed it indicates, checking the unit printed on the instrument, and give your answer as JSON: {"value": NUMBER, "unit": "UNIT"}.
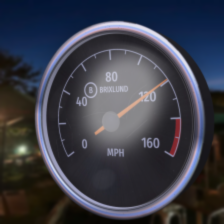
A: {"value": 120, "unit": "mph"}
